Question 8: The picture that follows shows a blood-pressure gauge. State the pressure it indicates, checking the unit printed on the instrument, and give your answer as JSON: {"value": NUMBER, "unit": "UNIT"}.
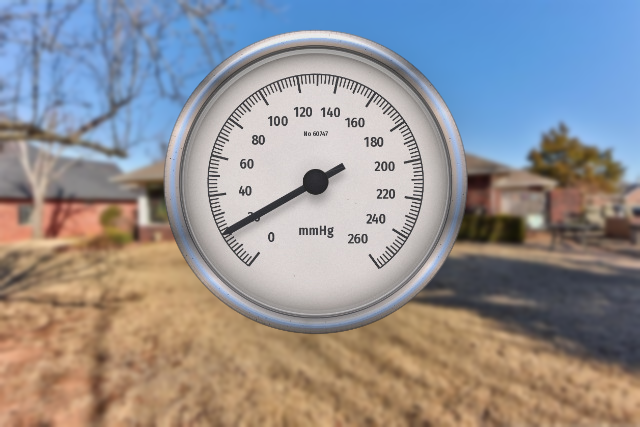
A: {"value": 20, "unit": "mmHg"}
